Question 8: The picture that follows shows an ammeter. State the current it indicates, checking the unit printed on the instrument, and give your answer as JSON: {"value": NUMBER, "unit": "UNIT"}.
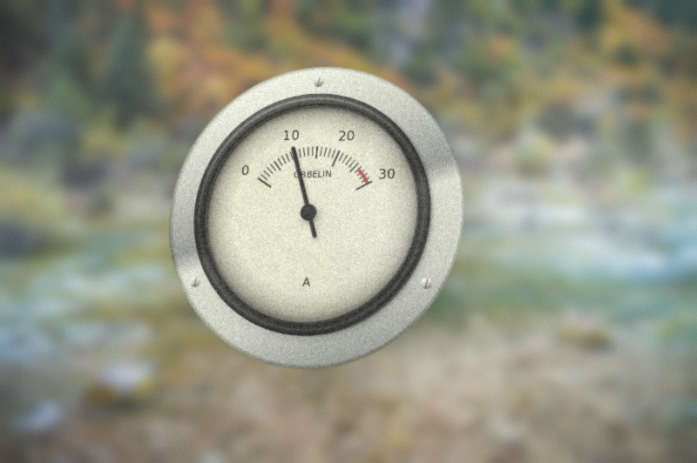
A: {"value": 10, "unit": "A"}
